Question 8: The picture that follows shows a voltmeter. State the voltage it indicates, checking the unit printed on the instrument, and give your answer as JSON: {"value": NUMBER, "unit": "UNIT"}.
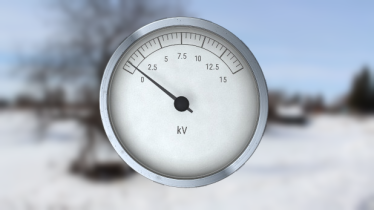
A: {"value": 1, "unit": "kV"}
